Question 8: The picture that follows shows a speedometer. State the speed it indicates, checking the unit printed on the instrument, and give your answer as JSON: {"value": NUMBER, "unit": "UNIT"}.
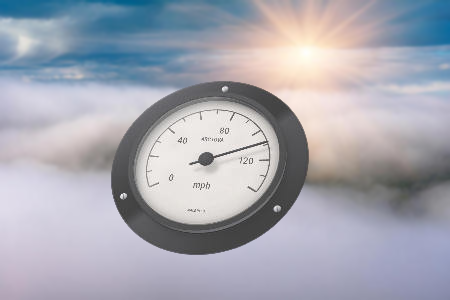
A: {"value": 110, "unit": "mph"}
